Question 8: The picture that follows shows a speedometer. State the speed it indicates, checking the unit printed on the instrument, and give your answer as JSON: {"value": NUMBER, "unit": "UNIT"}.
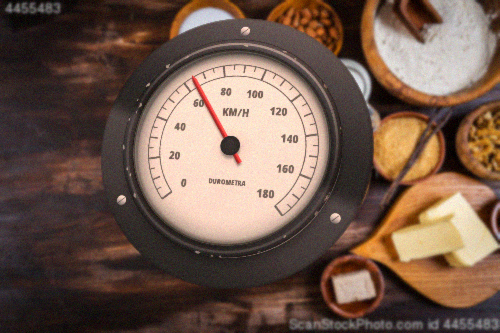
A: {"value": 65, "unit": "km/h"}
